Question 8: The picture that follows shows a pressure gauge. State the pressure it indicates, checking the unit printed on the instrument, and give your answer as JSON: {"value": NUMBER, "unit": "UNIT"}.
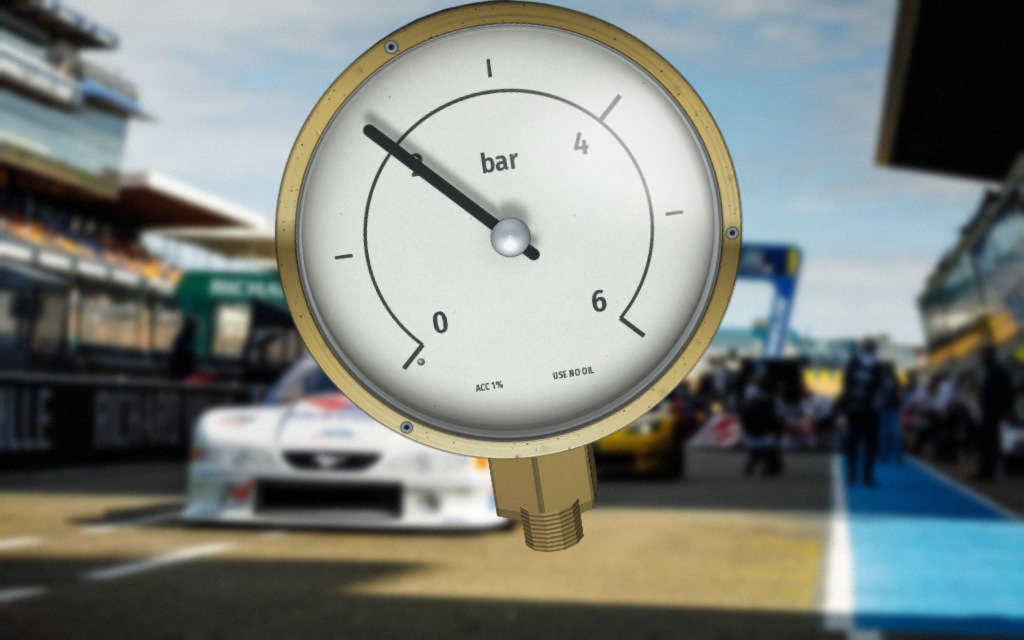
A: {"value": 2, "unit": "bar"}
